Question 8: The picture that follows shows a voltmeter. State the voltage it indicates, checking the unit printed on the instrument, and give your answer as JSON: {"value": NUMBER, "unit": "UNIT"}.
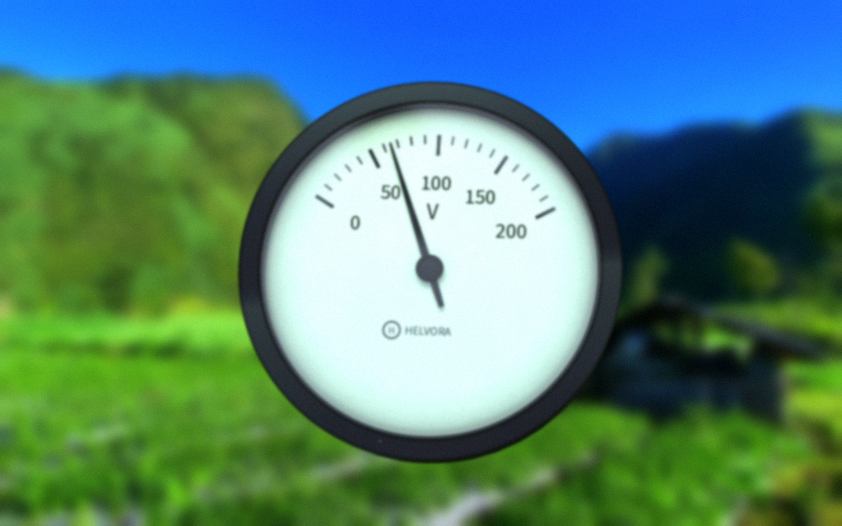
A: {"value": 65, "unit": "V"}
